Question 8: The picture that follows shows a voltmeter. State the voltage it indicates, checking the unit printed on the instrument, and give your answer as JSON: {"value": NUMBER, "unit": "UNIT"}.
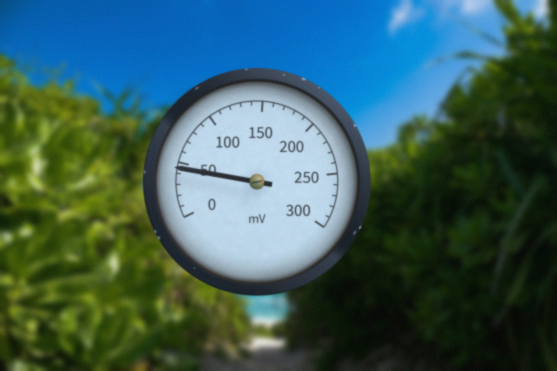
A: {"value": 45, "unit": "mV"}
